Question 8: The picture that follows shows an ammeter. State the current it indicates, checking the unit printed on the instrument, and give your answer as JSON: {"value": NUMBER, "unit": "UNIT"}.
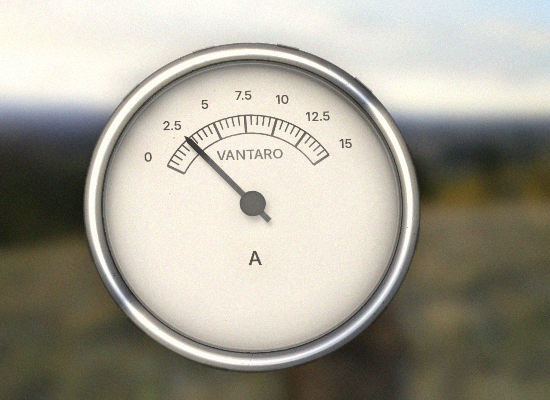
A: {"value": 2.5, "unit": "A"}
